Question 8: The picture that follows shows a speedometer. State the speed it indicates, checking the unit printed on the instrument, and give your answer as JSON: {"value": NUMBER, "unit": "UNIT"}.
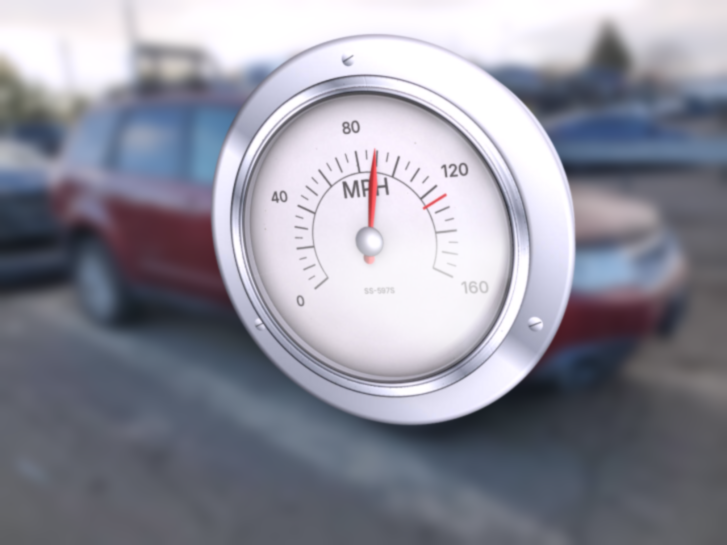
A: {"value": 90, "unit": "mph"}
